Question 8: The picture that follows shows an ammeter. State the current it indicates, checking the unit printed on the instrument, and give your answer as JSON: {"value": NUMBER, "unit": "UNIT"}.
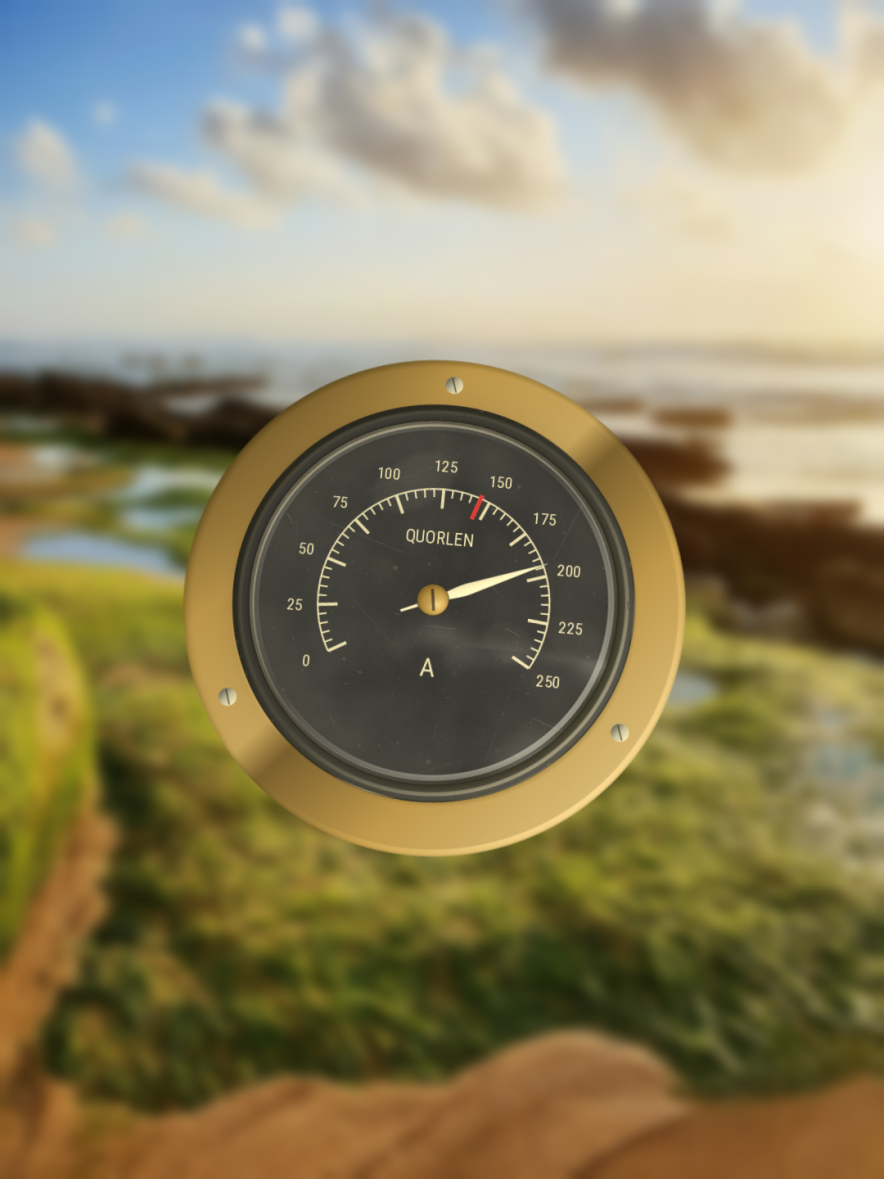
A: {"value": 195, "unit": "A"}
